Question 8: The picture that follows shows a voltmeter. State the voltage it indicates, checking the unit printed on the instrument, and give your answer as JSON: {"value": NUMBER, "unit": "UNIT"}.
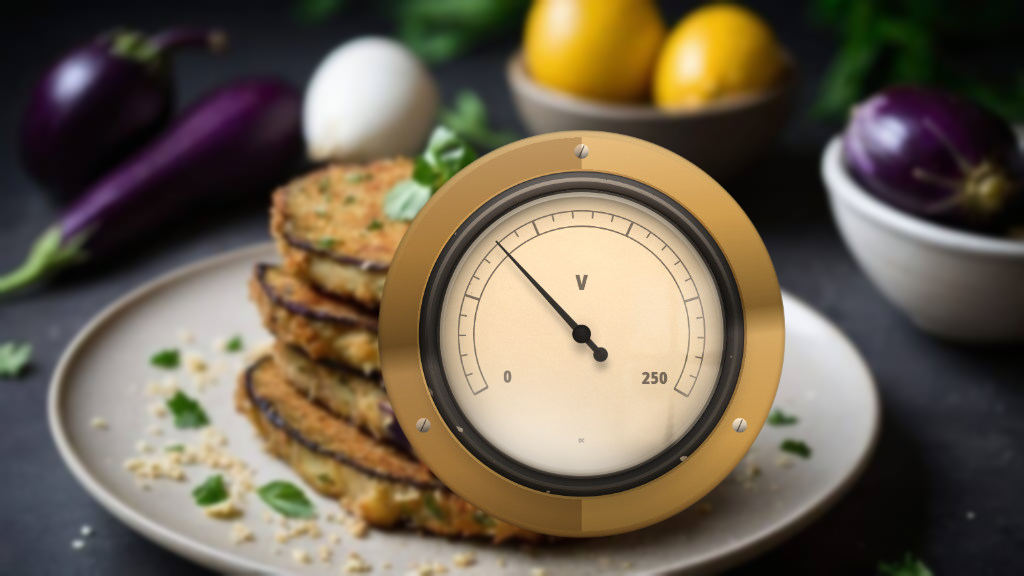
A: {"value": 80, "unit": "V"}
